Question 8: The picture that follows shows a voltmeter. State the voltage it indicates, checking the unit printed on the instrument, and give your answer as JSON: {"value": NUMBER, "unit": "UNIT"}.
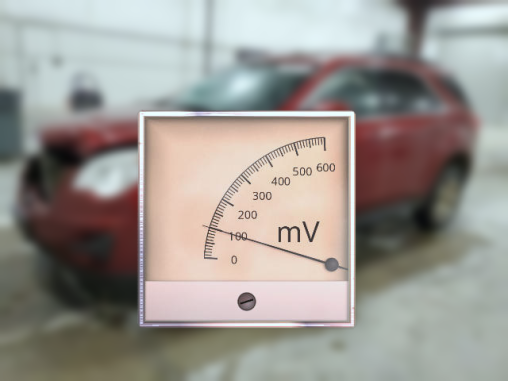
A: {"value": 100, "unit": "mV"}
